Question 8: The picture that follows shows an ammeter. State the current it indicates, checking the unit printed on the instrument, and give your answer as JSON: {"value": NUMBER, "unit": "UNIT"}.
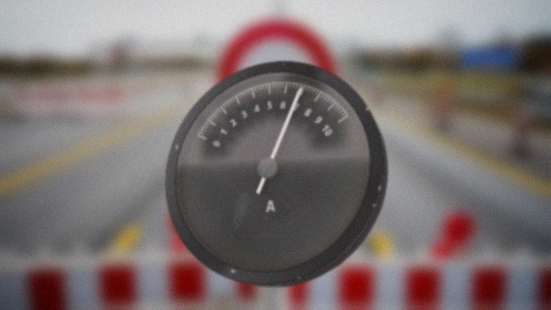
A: {"value": 7, "unit": "A"}
